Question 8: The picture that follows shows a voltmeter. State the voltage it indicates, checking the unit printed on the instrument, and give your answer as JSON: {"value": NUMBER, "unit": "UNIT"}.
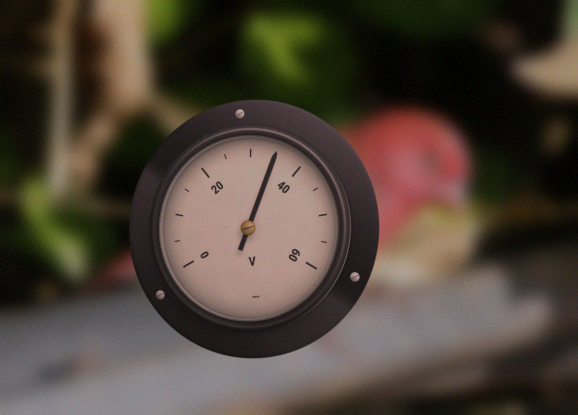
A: {"value": 35, "unit": "V"}
